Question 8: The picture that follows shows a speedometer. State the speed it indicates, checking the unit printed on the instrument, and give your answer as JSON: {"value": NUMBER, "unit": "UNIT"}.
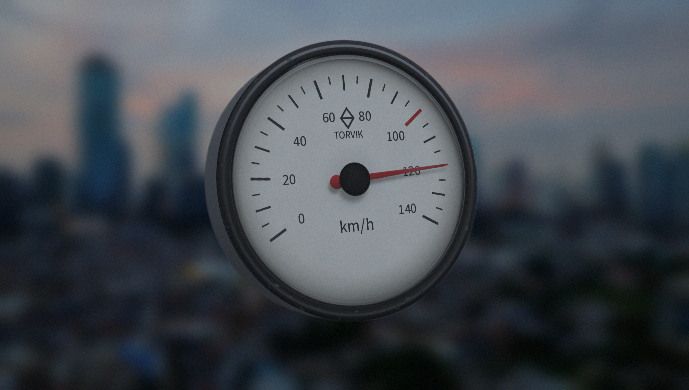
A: {"value": 120, "unit": "km/h"}
